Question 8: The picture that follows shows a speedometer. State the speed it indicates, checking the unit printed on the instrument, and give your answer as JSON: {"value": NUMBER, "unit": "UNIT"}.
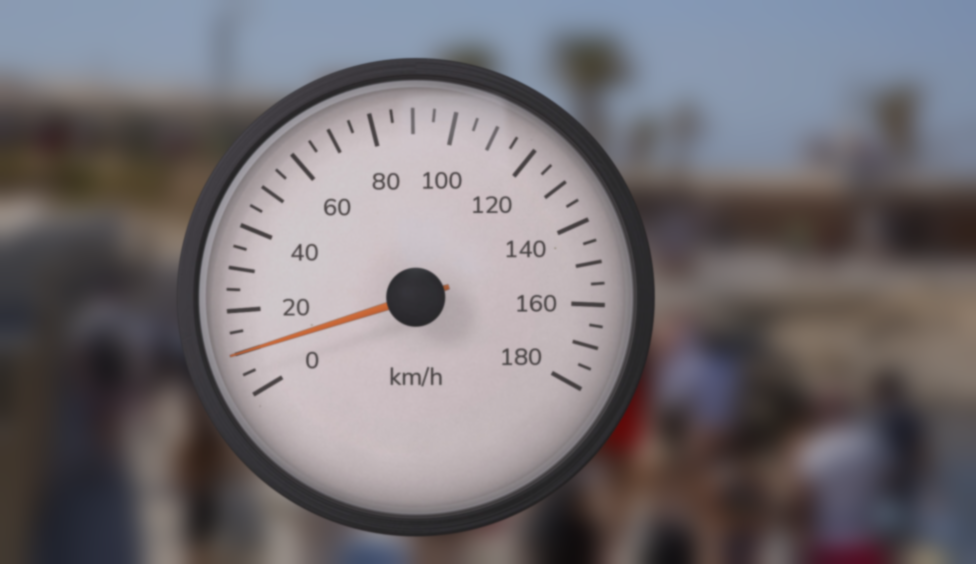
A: {"value": 10, "unit": "km/h"}
